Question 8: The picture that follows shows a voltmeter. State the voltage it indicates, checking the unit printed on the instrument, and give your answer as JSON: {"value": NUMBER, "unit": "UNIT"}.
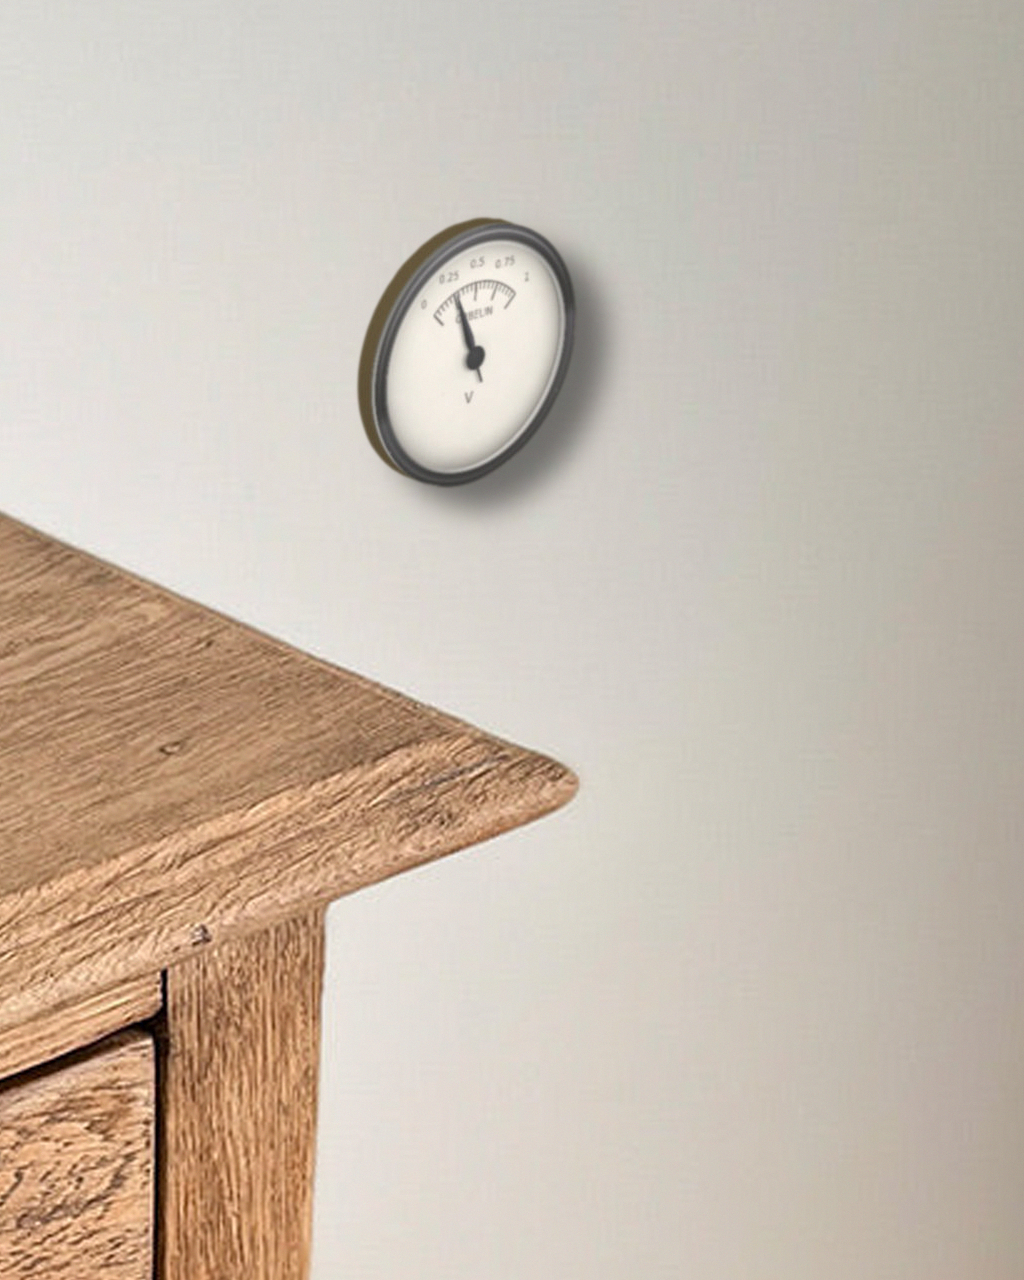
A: {"value": 0.25, "unit": "V"}
